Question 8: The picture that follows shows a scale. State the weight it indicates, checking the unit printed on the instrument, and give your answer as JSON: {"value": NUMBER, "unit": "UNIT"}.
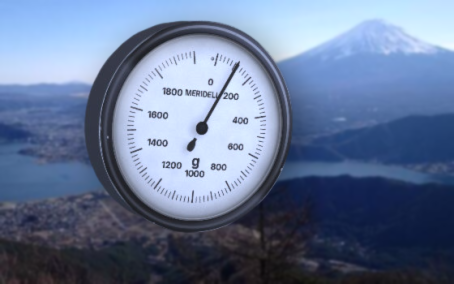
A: {"value": 100, "unit": "g"}
